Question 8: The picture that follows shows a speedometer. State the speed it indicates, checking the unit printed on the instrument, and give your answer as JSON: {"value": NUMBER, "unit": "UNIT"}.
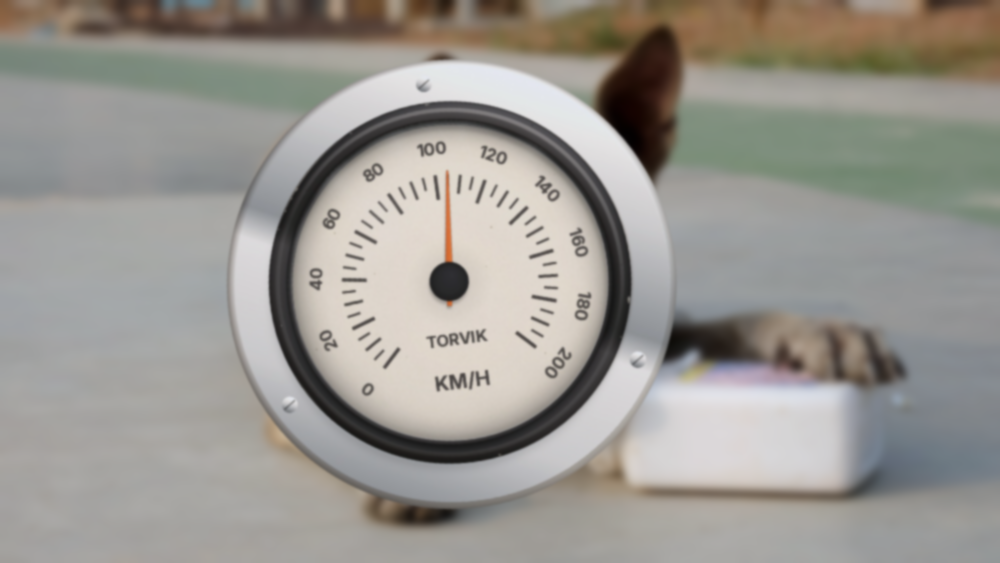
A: {"value": 105, "unit": "km/h"}
